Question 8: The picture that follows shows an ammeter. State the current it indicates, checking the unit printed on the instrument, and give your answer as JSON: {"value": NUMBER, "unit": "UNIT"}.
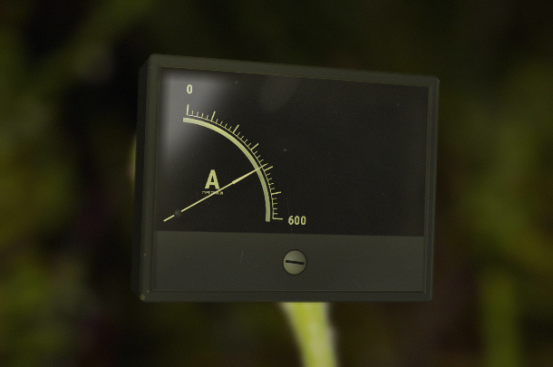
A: {"value": 380, "unit": "A"}
